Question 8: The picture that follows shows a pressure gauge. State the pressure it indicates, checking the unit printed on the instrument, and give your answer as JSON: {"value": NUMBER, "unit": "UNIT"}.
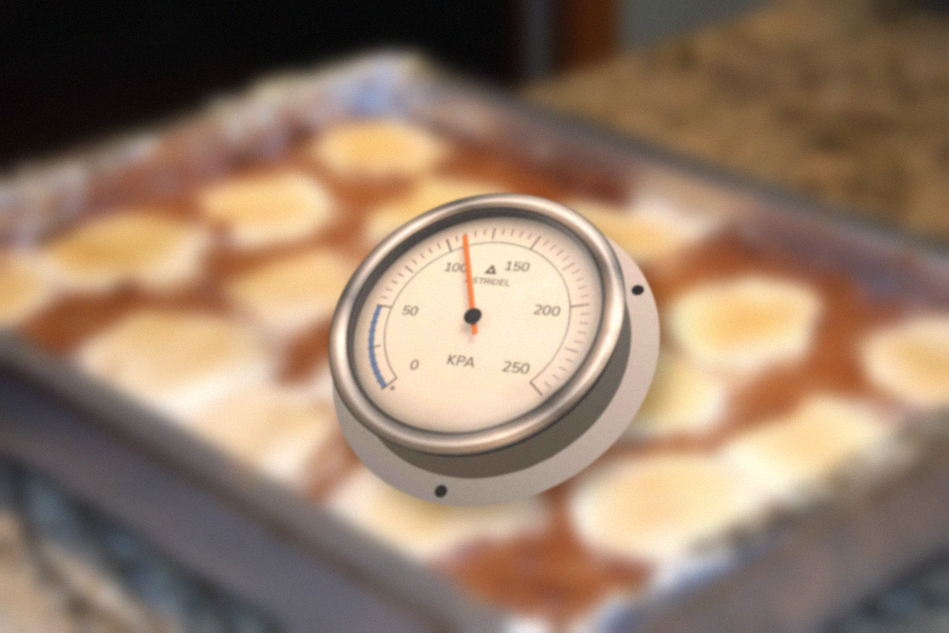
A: {"value": 110, "unit": "kPa"}
